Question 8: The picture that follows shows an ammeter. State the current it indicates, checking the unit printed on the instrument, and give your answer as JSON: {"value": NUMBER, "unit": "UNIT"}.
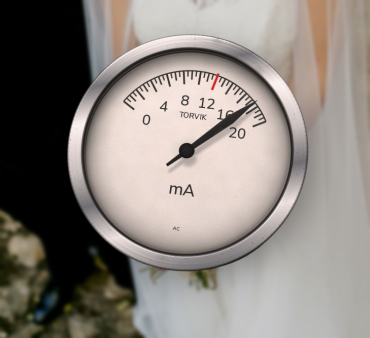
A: {"value": 17.5, "unit": "mA"}
